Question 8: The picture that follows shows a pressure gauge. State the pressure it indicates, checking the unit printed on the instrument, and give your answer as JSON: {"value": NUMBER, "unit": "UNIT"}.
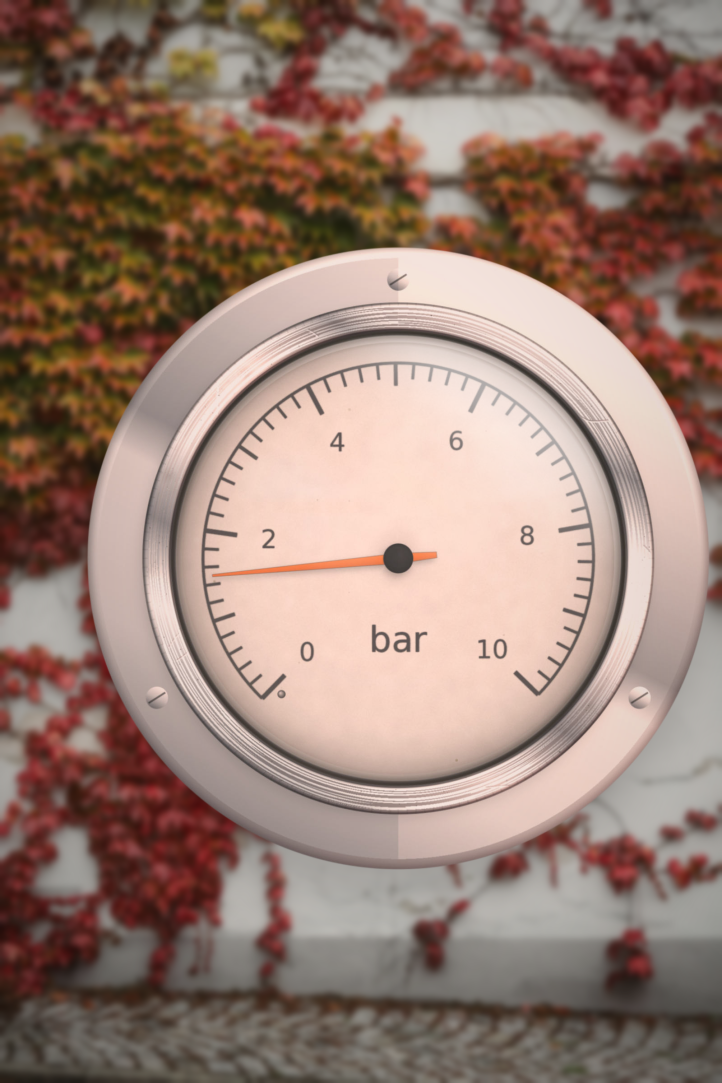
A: {"value": 1.5, "unit": "bar"}
